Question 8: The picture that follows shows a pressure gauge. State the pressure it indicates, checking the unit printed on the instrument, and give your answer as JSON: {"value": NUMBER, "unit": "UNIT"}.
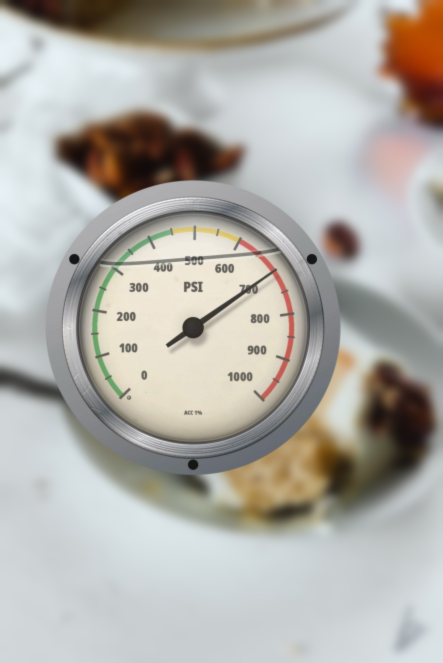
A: {"value": 700, "unit": "psi"}
